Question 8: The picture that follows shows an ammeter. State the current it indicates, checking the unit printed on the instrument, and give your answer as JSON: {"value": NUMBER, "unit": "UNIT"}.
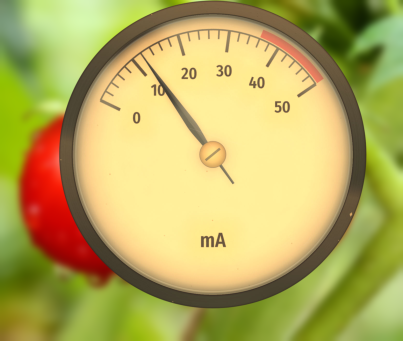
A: {"value": 12, "unit": "mA"}
